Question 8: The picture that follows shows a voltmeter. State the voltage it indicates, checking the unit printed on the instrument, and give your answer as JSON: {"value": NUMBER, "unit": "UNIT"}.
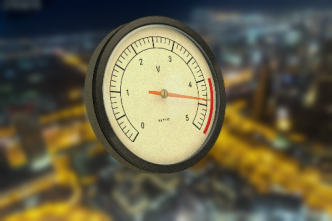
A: {"value": 4.4, "unit": "V"}
